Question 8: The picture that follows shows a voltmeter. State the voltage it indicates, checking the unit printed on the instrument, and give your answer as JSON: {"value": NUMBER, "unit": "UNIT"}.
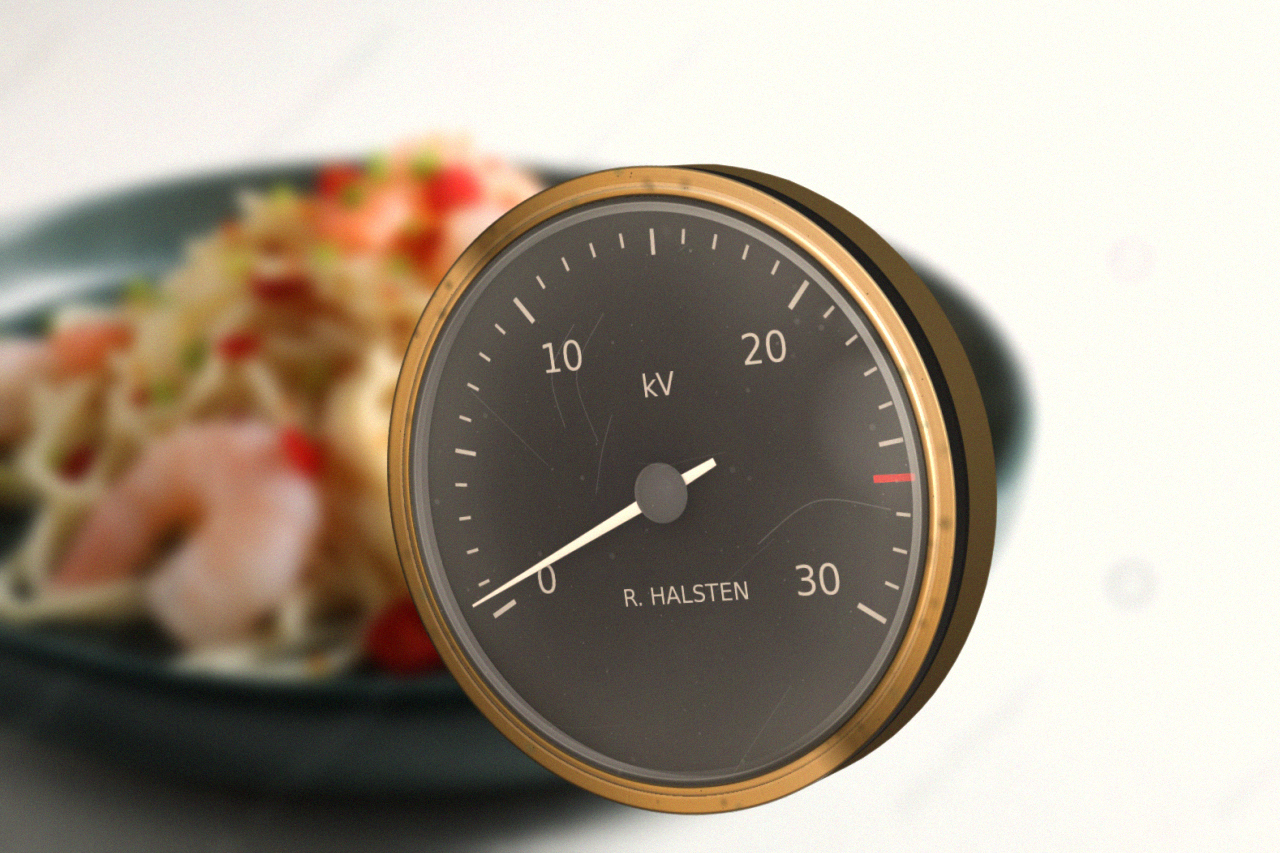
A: {"value": 0.5, "unit": "kV"}
